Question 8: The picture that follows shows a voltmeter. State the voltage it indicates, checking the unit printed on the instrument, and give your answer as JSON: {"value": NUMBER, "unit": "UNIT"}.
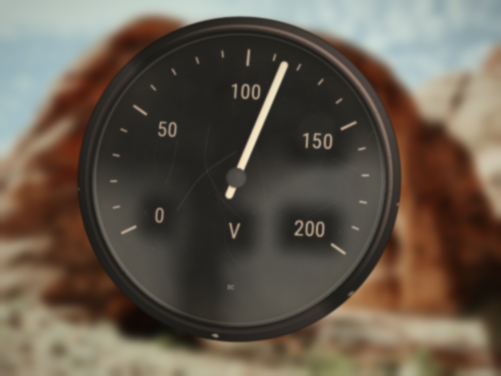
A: {"value": 115, "unit": "V"}
